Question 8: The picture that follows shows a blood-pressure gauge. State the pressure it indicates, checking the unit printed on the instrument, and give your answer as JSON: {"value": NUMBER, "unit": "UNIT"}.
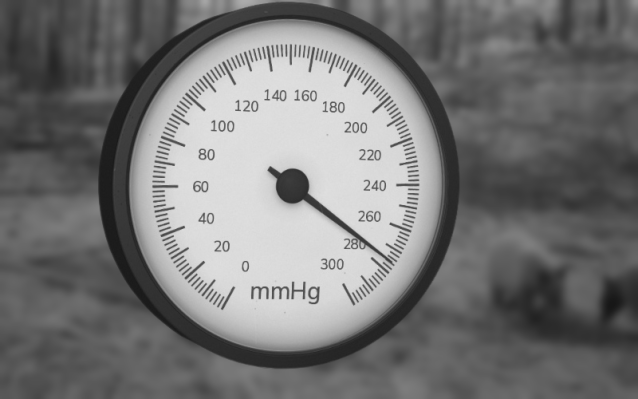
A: {"value": 276, "unit": "mmHg"}
